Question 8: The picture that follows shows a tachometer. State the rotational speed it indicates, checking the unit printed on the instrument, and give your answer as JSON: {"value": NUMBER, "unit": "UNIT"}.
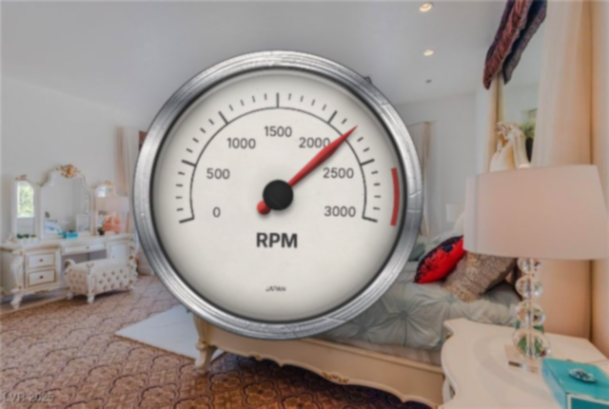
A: {"value": 2200, "unit": "rpm"}
